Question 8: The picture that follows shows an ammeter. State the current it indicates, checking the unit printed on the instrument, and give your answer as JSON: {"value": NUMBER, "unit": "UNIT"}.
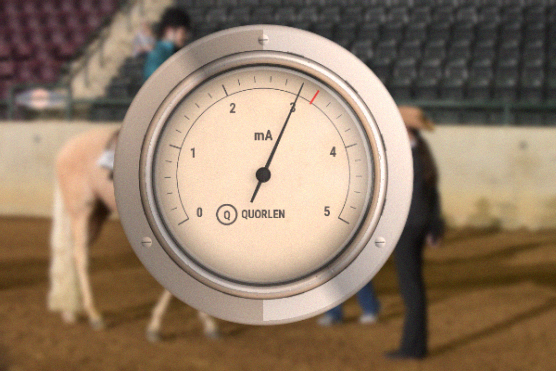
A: {"value": 3, "unit": "mA"}
